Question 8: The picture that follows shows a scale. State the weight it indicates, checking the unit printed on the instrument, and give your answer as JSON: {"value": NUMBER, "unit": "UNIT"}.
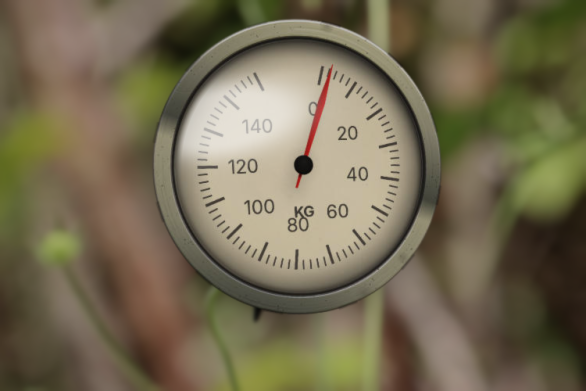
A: {"value": 2, "unit": "kg"}
